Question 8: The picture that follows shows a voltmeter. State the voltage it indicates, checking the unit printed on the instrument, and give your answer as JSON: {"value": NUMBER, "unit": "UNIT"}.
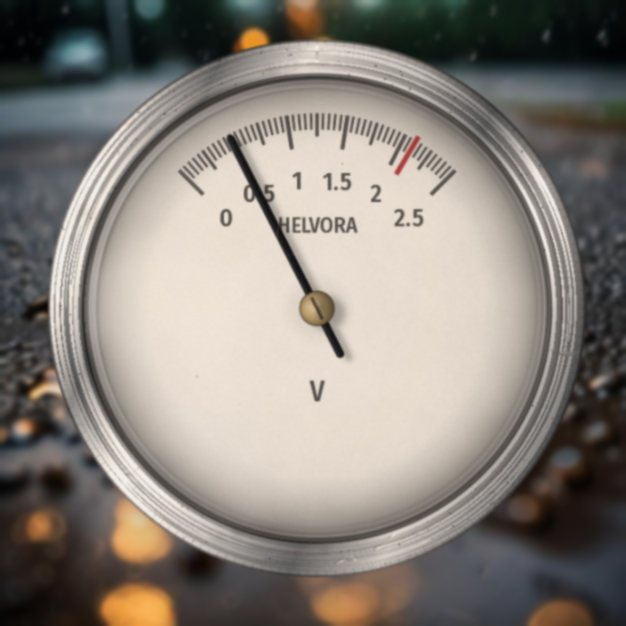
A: {"value": 0.5, "unit": "V"}
